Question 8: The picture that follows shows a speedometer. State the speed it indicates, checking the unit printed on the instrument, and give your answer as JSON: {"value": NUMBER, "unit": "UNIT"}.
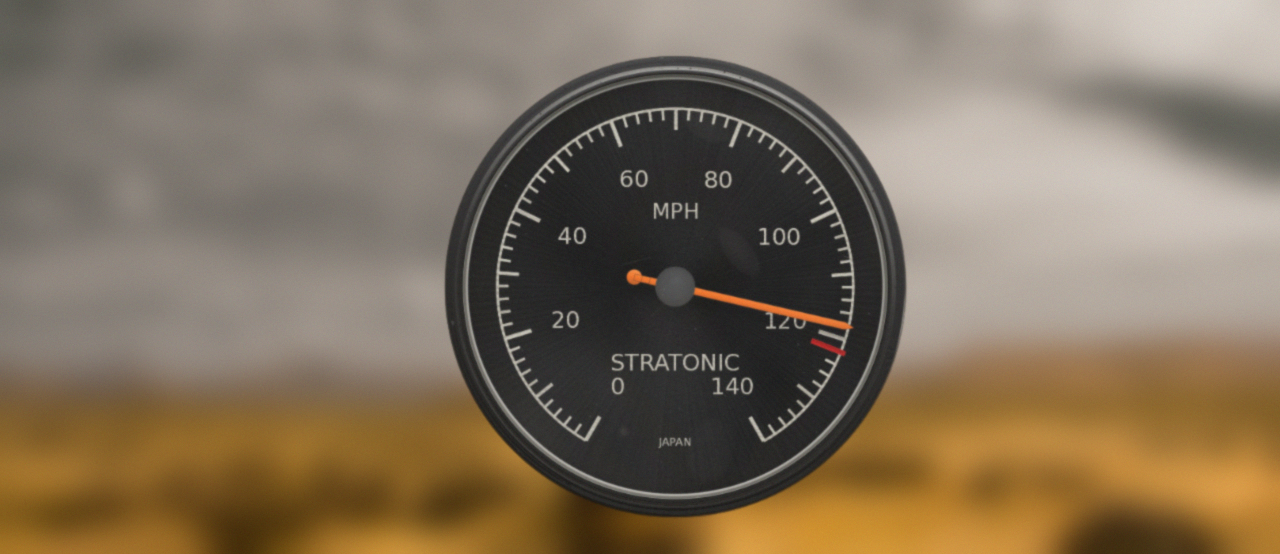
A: {"value": 118, "unit": "mph"}
